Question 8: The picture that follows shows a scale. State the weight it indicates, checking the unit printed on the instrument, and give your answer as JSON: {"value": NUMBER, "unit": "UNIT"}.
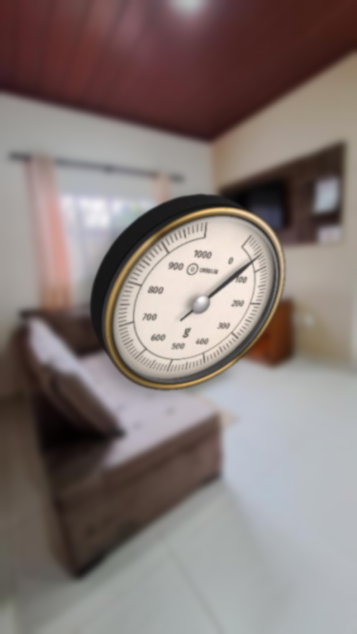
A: {"value": 50, "unit": "g"}
